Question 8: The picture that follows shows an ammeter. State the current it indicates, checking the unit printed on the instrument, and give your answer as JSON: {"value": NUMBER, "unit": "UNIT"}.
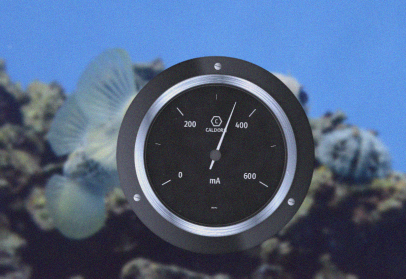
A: {"value": 350, "unit": "mA"}
